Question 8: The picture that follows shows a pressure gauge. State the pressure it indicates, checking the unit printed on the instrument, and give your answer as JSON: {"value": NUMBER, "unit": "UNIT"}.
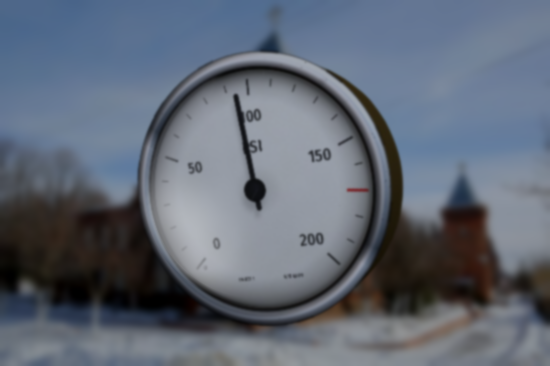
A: {"value": 95, "unit": "psi"}
